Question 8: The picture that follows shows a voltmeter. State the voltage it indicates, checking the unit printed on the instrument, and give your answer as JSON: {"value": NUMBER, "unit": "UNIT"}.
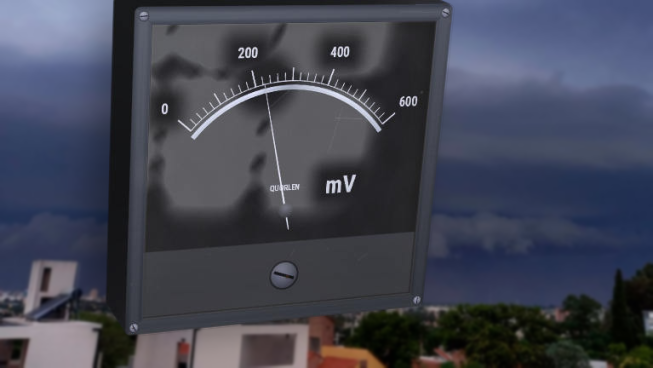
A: {"value": 220, "unit": "mV"}
